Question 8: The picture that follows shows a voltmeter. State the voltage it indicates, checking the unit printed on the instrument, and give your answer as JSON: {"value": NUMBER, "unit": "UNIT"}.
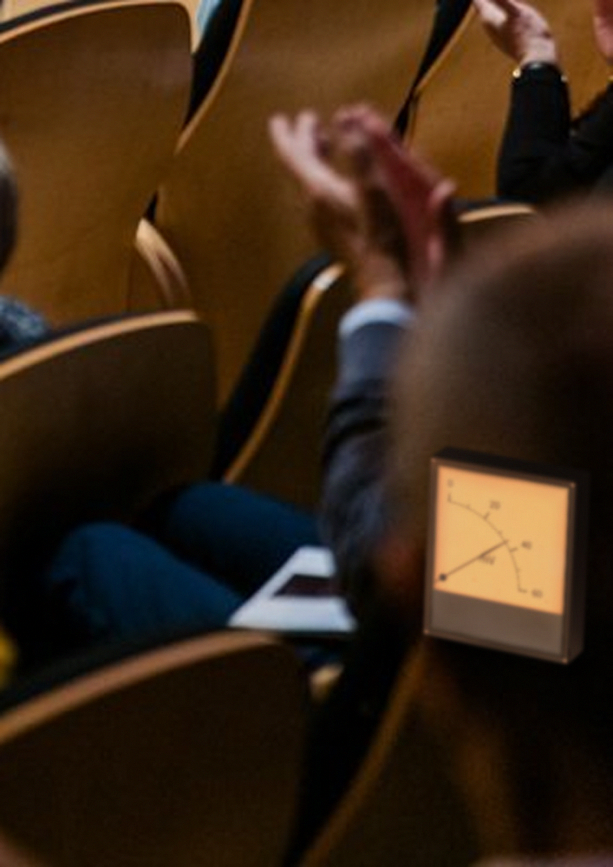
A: {"value": 35, "unit": "mV"}
